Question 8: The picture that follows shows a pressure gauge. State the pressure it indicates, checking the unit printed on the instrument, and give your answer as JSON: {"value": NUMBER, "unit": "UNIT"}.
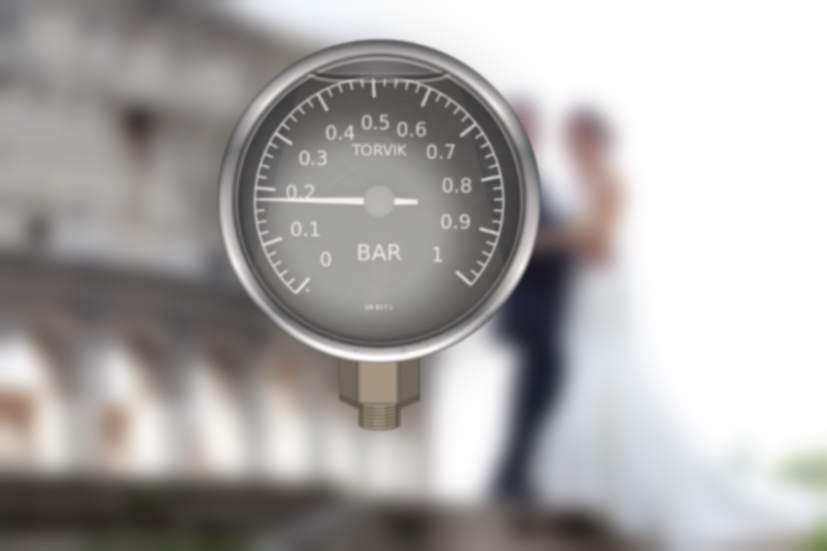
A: {"value": 0.18, "unit": "bar"}
